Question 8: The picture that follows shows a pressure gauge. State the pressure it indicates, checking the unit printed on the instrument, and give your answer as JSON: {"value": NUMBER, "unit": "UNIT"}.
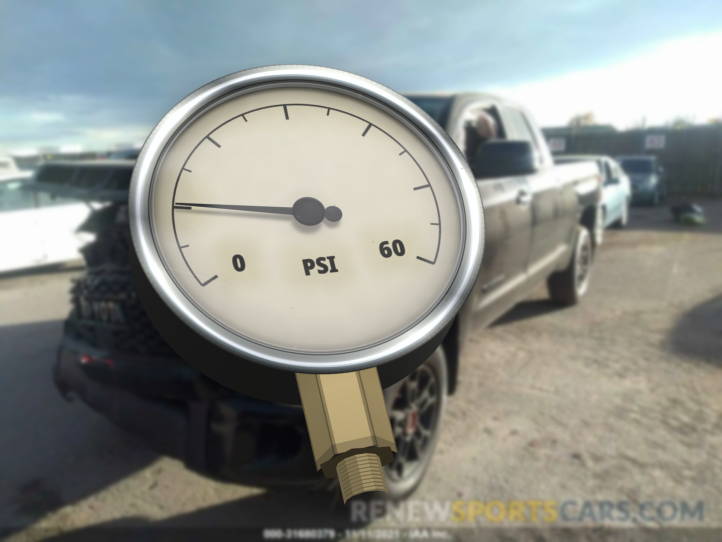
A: {"value": 10, "unit": "psi"}
